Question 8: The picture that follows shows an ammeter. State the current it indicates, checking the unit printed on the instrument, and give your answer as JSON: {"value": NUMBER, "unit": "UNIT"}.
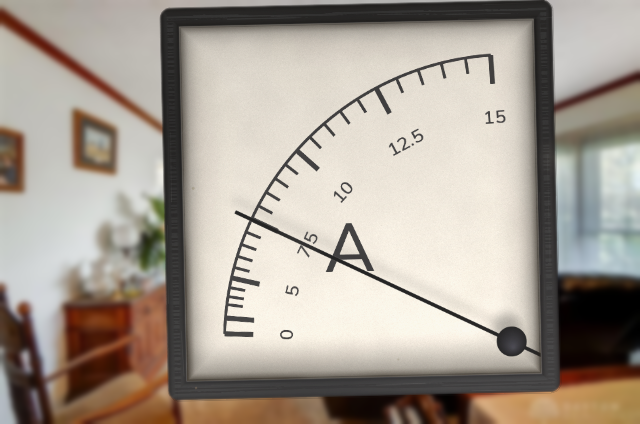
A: {"value": 7.5, "unit": "A"}
